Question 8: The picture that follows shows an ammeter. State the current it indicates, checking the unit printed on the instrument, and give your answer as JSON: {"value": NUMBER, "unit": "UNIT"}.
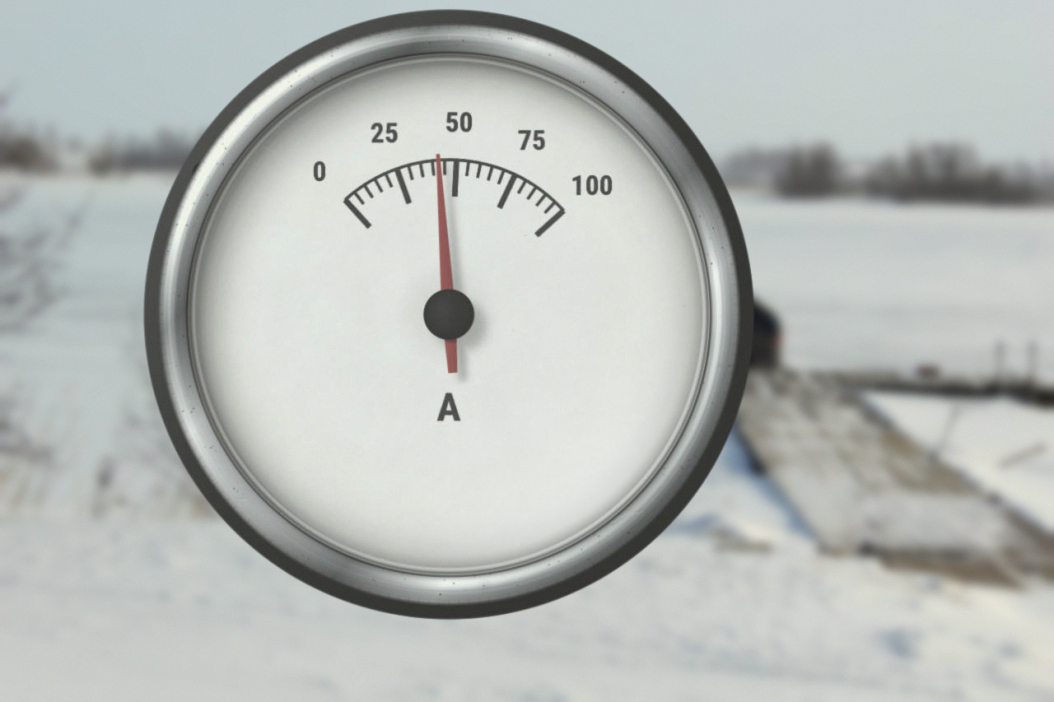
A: {"value": 42.5, "unit": "A"}
